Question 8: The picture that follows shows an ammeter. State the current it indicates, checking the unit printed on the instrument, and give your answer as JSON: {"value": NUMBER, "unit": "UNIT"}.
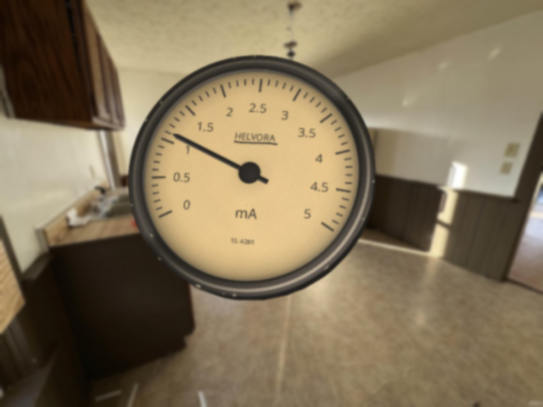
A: {"value": 1.1, "unit": "mA"}
